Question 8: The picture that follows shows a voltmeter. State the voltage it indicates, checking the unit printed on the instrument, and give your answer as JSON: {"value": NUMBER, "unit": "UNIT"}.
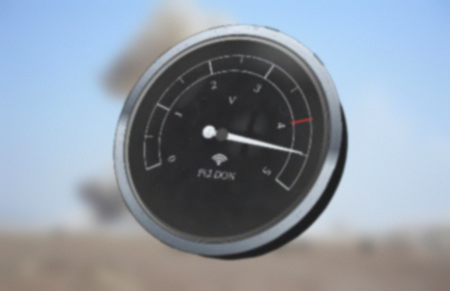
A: {"value": 4.5, "unit": "V"}
